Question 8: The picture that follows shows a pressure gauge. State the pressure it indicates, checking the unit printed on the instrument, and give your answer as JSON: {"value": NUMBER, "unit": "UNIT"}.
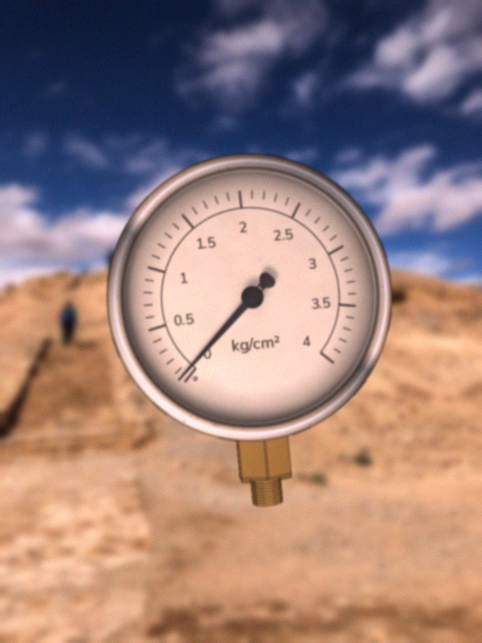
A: {"value": 0.05, "unit": "kg/cm²"}
